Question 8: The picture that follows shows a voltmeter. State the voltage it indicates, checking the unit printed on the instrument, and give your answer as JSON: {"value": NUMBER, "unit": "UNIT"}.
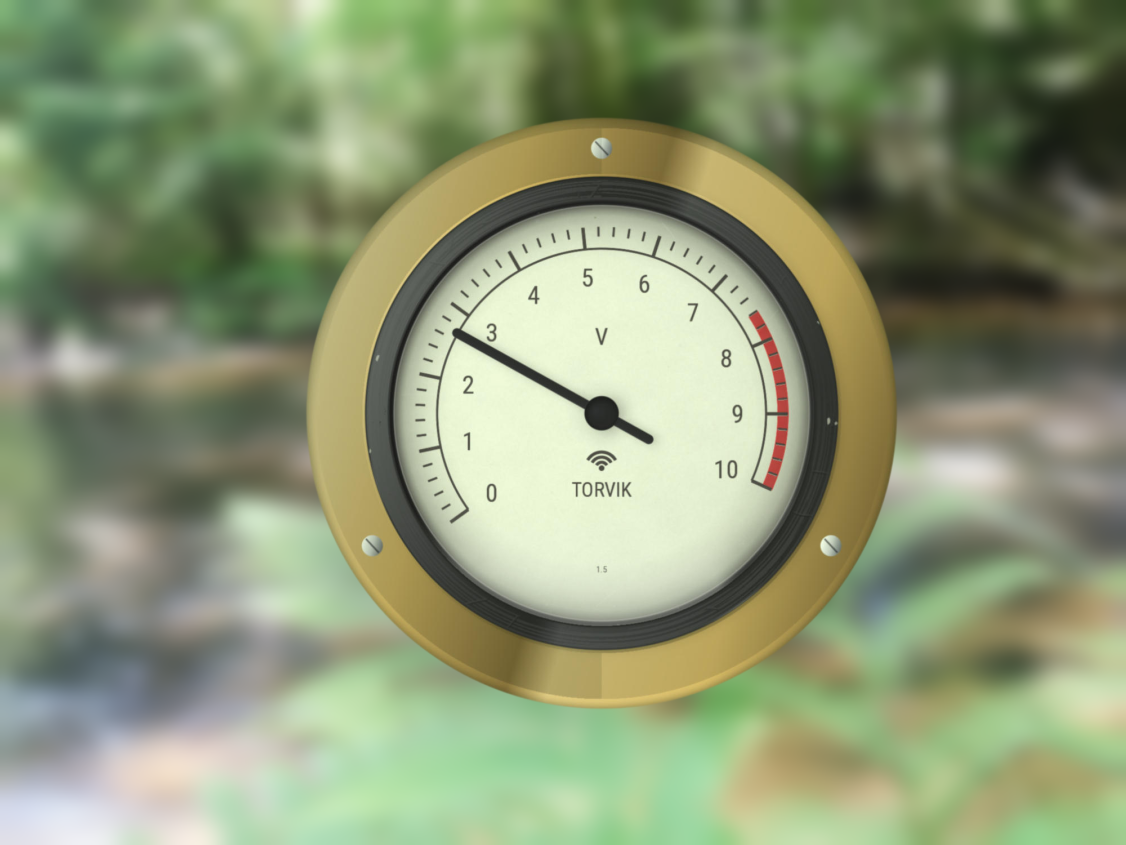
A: {"value": 2.7, "unit": "V"}
